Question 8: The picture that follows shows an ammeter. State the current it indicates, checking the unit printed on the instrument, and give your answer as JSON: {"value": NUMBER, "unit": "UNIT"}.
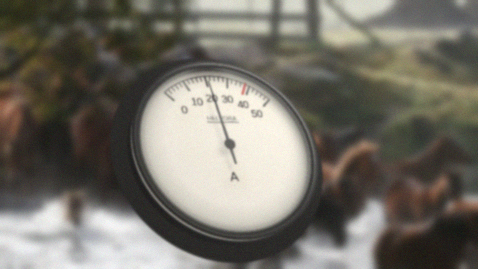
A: {"value": 20, "unit": "A"}
